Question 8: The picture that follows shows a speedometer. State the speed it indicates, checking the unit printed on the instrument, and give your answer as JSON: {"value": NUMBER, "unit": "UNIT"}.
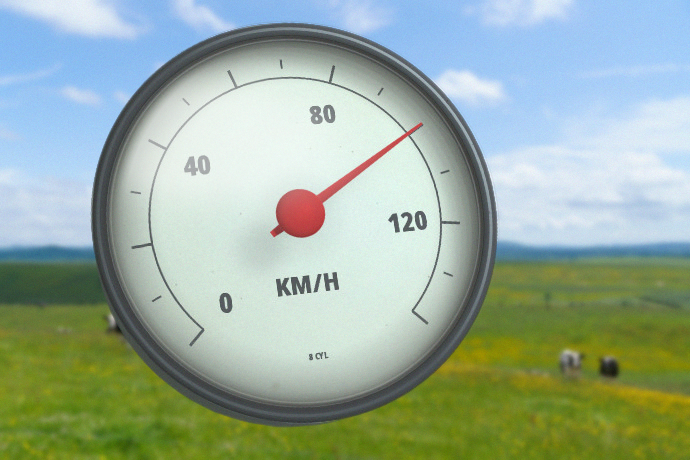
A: {"value": 100, "unit": "km/h"}
